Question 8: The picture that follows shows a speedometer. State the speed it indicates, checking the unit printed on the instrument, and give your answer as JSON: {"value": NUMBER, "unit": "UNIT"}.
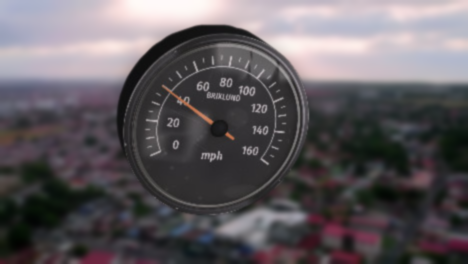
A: {"value": 40, "unit": "mph"}
